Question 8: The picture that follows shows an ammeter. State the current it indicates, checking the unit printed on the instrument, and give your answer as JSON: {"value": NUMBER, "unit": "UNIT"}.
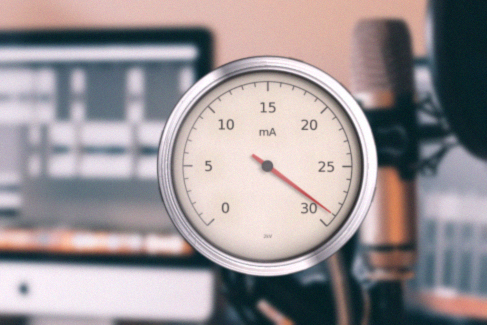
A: {"value": 29, "unit": "mA"}
